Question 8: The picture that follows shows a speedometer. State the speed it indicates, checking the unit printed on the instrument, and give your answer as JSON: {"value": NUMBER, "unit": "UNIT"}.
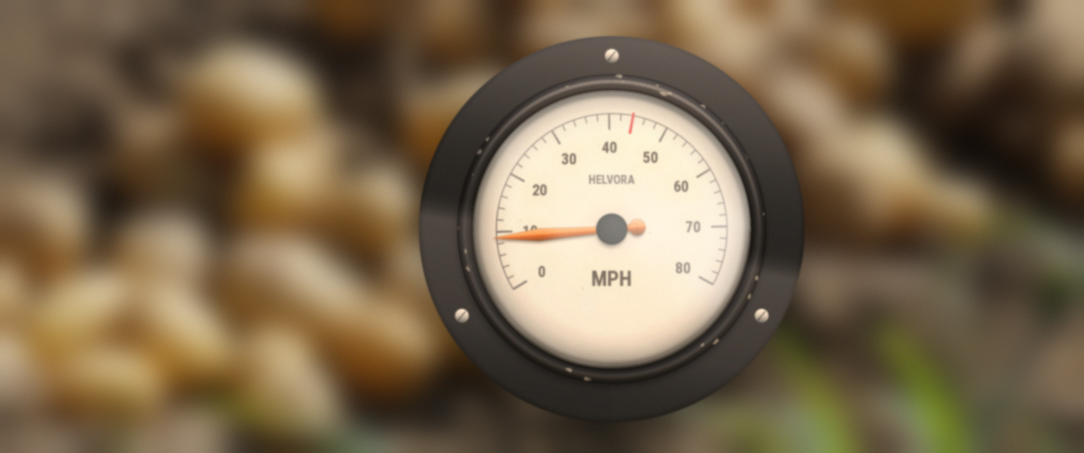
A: {"value": 9, "unit": "mph"}
